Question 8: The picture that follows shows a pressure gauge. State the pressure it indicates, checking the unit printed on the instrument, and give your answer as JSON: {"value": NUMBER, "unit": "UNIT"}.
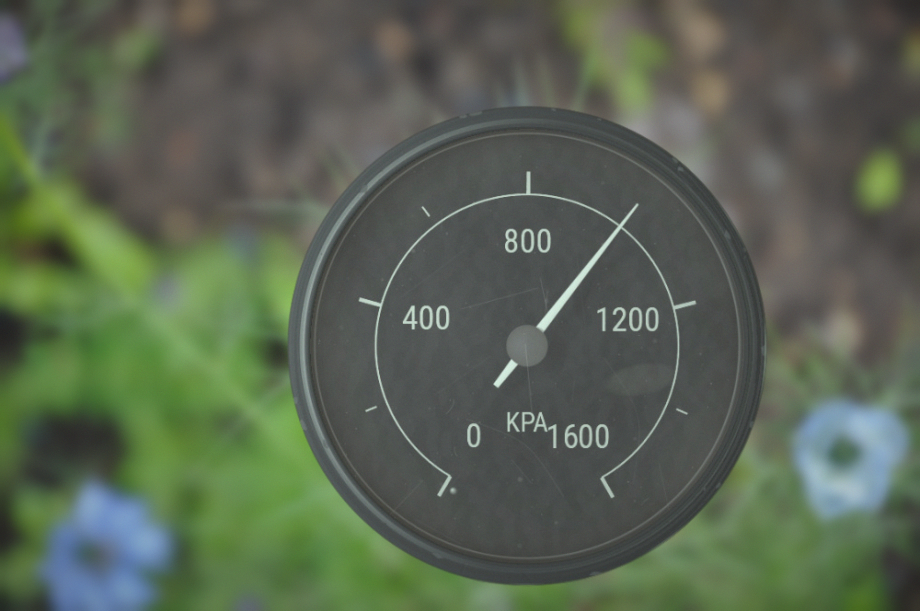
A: {"value": 1000, "unit": "kPa"}
